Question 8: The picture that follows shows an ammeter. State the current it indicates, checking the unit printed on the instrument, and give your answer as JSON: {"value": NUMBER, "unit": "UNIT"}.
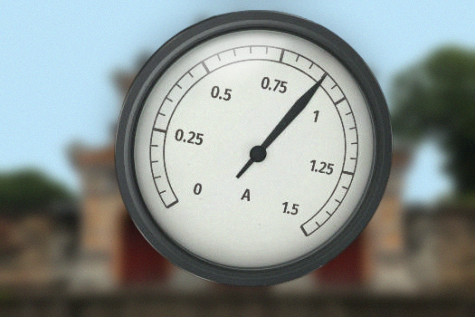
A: {"value": 0.9, "unit": "A"}
